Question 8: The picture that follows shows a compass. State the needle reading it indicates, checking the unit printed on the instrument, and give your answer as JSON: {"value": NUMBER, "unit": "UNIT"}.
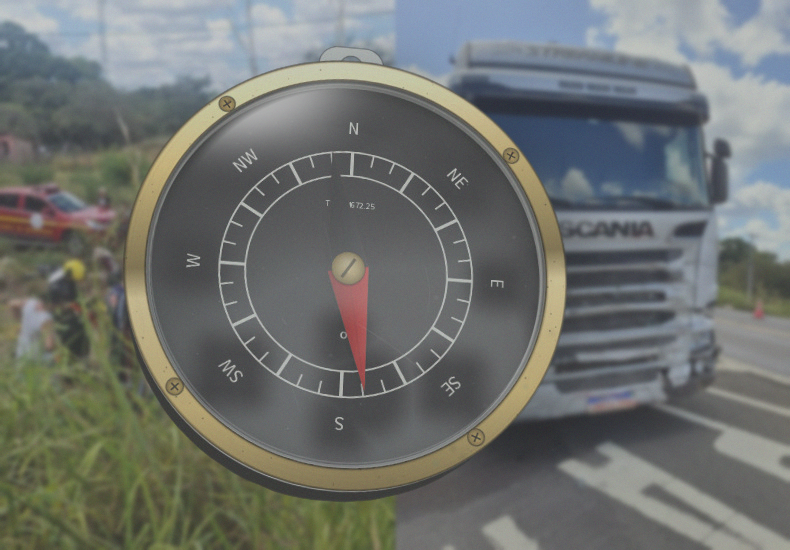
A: {"value": 170, "unit": "°"}
